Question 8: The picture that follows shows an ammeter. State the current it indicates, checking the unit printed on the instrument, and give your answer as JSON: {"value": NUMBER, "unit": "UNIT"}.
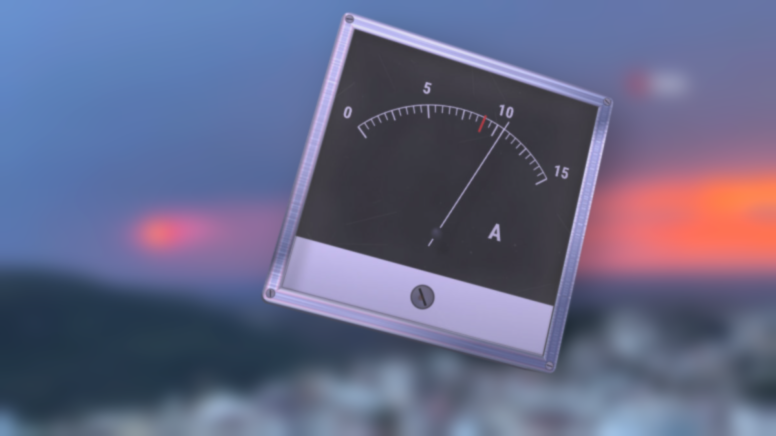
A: {"value": 10.5, "unit": "A"}
